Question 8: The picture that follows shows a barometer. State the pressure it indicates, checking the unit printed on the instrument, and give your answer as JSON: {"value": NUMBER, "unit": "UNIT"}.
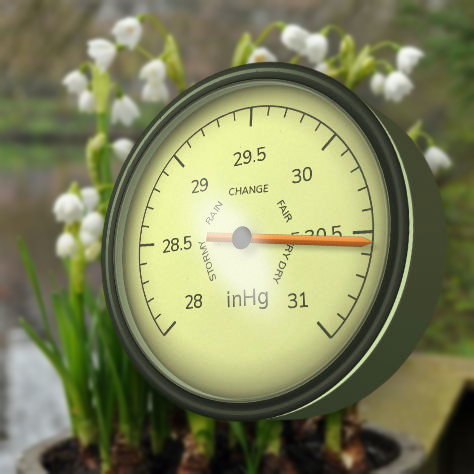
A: {"value": 30.55, "unit": "inHg"}
